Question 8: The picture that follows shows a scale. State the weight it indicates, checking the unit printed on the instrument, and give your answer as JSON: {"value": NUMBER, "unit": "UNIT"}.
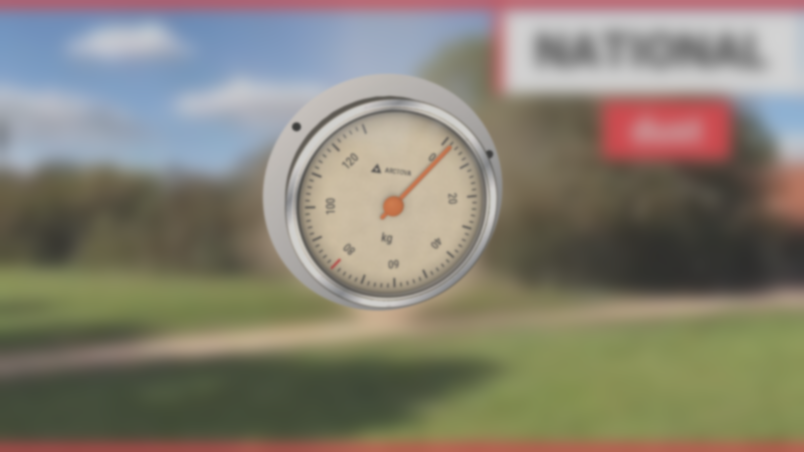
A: {"value": 2, "unit": "kg"}
